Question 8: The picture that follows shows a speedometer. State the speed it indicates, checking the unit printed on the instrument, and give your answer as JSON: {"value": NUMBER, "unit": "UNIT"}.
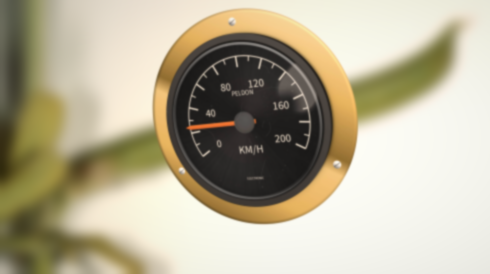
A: {"value": 25, "unit": "km/h"}
